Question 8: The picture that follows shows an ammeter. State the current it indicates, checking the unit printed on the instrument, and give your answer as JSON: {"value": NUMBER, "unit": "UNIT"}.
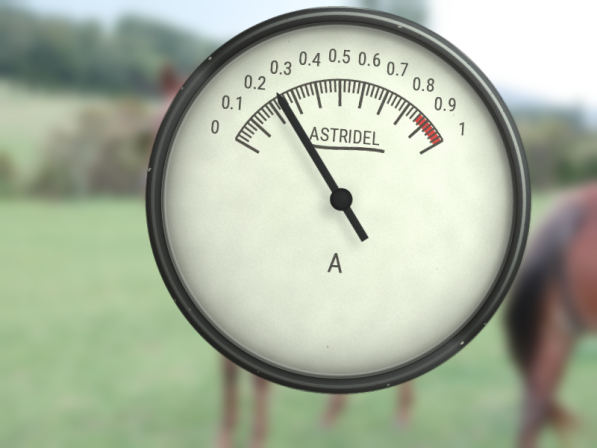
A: {"value": 0.24, "unit": "A"}
